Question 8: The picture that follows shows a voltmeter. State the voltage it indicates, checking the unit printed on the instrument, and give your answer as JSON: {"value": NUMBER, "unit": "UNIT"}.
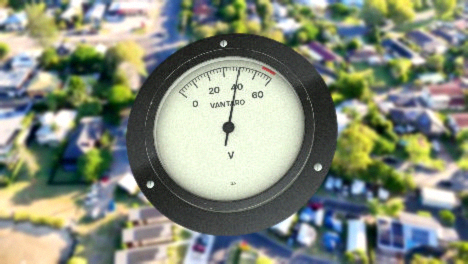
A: {"value": 40, "unit": "V"}
